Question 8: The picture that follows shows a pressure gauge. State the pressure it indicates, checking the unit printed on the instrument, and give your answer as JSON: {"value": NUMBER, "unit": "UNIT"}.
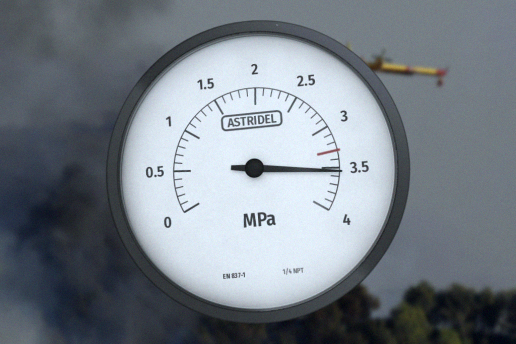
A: {"value": 3.55, "unit": "MPa"}
